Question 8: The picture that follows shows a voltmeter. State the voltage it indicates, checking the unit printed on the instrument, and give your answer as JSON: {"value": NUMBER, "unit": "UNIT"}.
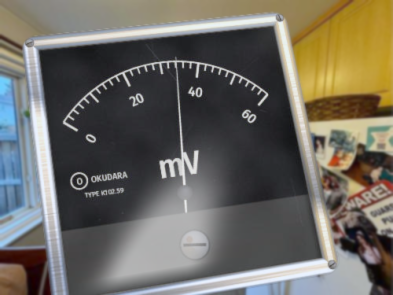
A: {"value": 34, "unit": "mV"}
